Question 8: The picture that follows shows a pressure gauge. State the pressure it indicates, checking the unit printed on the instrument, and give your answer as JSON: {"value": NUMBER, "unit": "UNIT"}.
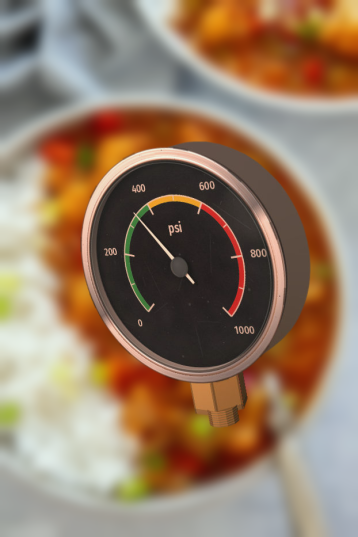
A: {"value": 350, "unit": "psi"}
